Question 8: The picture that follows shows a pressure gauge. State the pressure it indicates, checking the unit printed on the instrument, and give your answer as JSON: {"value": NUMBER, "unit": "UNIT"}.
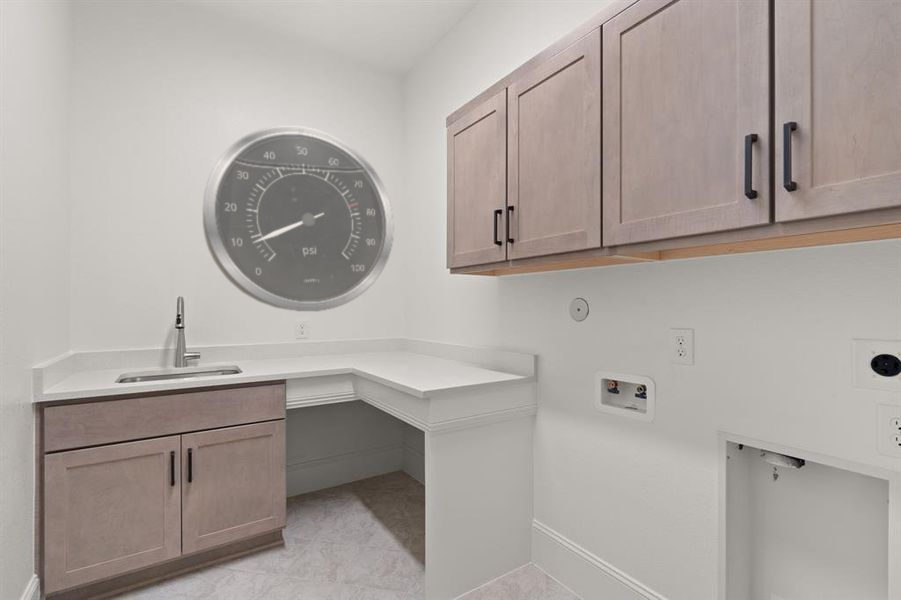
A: {"value": 8, "unit": "psi"}
